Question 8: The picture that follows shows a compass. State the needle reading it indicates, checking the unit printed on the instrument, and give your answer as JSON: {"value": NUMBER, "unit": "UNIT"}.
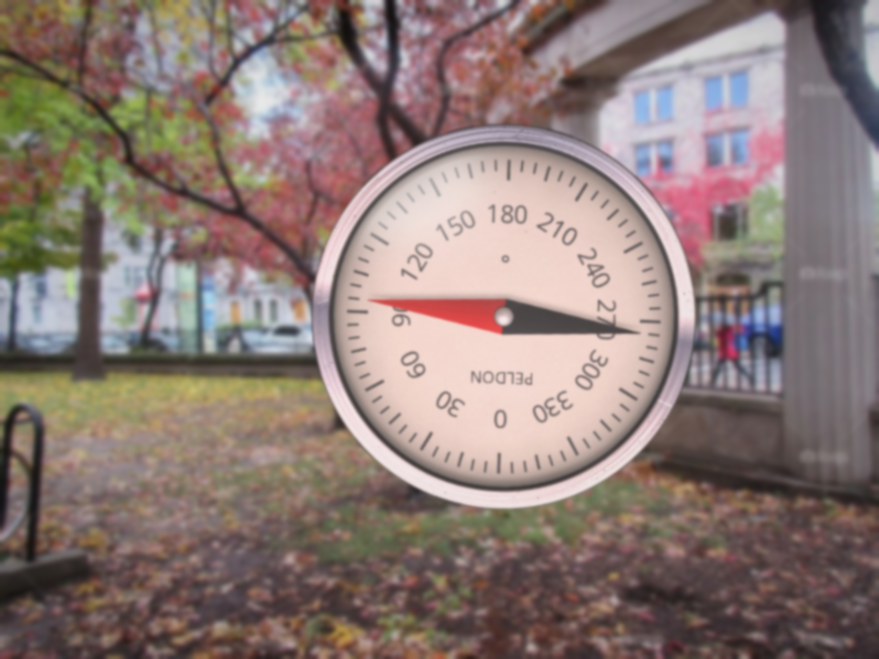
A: {"value": 95, "unit": "°"}
